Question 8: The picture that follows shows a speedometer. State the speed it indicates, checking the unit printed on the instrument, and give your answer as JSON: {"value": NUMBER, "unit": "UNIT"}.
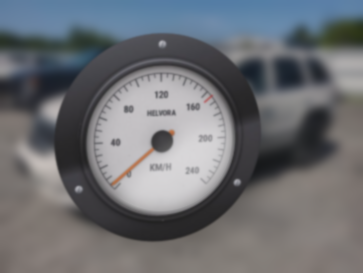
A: {"value": 5, "unit": "km/h"}
